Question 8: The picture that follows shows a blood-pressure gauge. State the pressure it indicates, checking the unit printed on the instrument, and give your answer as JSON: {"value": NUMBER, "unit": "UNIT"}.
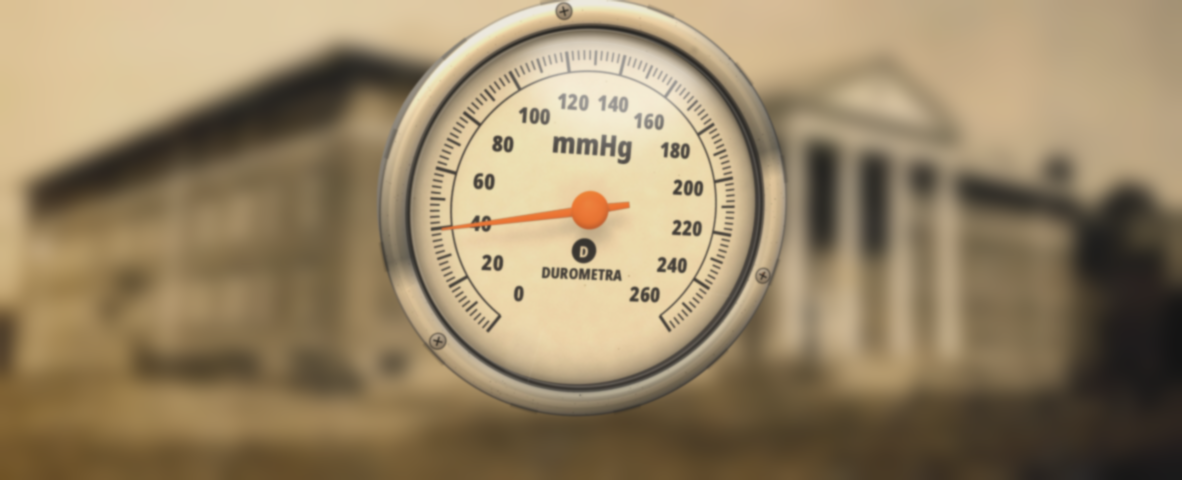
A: {"value": 40, "unit": "mmHg"}
